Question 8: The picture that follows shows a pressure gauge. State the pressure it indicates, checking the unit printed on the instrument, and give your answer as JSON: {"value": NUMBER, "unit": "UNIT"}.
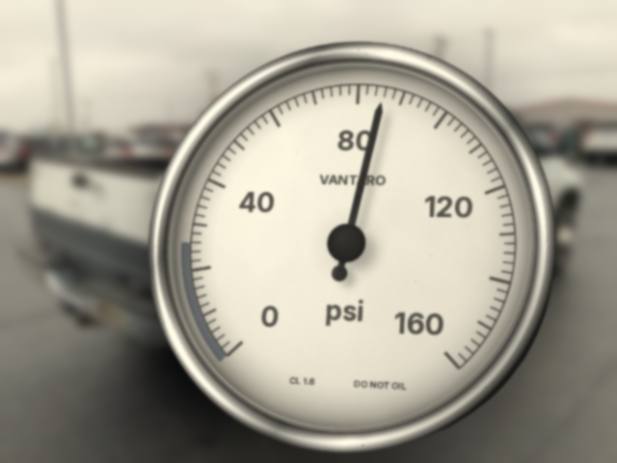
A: {"value": 86, "unit": "psi"}
